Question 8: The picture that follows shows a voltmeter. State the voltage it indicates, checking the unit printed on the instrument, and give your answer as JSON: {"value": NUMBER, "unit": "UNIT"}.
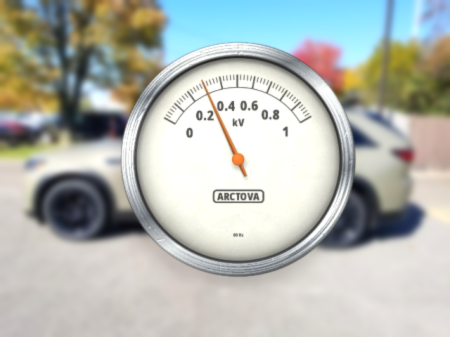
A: {"value": 0.3, "unit": "kV"}
